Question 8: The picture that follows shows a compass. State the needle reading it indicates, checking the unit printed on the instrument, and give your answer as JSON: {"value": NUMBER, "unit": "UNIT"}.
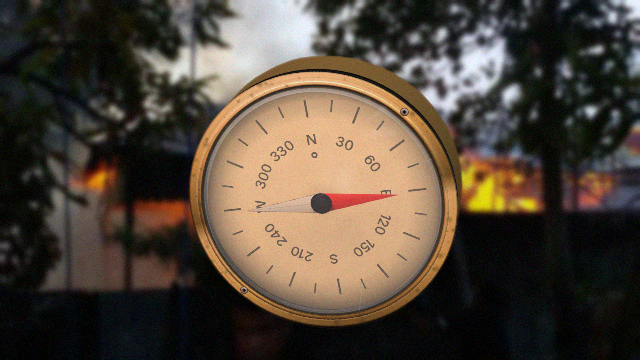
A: {"value": 90, "unit": "°"}
